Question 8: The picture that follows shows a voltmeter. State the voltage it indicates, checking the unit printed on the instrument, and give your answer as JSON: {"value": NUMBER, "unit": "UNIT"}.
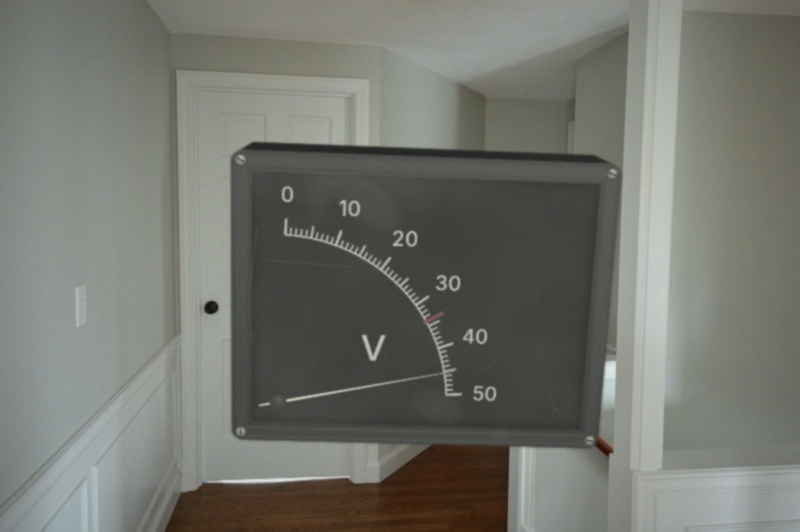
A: {"value": 45, "unit": "V"}
